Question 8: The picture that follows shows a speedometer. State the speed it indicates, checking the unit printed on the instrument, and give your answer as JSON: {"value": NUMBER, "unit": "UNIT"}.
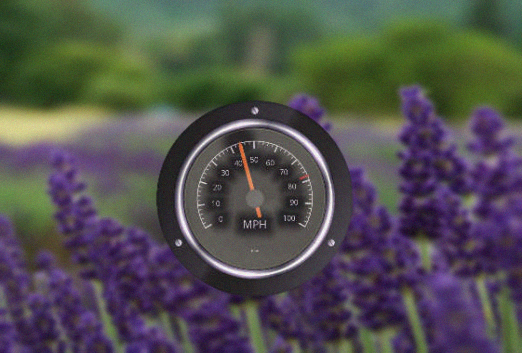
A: {"value": 44, "unit": "mph"}
